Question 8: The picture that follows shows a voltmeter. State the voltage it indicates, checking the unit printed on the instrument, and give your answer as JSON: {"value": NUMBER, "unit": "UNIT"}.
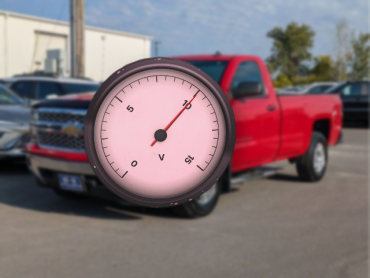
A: {"value": 10, "unit": "V"}
